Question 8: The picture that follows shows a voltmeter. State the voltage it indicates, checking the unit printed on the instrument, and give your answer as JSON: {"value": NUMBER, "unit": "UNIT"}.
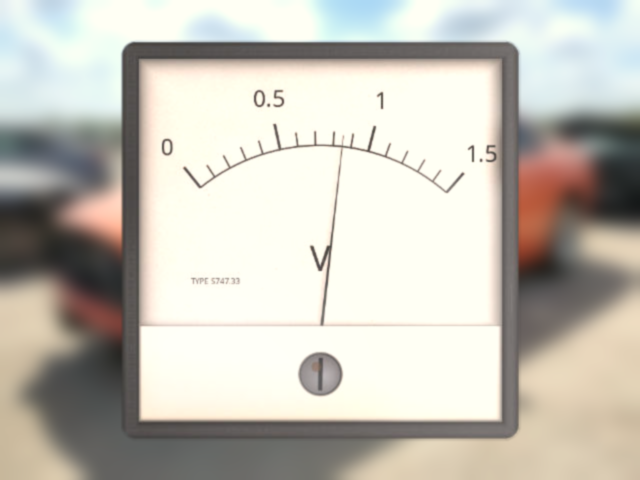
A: {"value": 0.85, "unit": "V"}
